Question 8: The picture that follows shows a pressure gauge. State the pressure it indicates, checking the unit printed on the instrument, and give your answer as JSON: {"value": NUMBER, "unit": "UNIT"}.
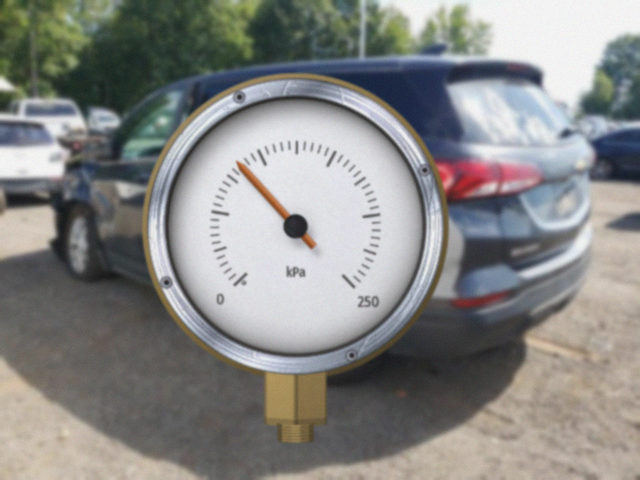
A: {"value": 85, "unit": "kPa"}
